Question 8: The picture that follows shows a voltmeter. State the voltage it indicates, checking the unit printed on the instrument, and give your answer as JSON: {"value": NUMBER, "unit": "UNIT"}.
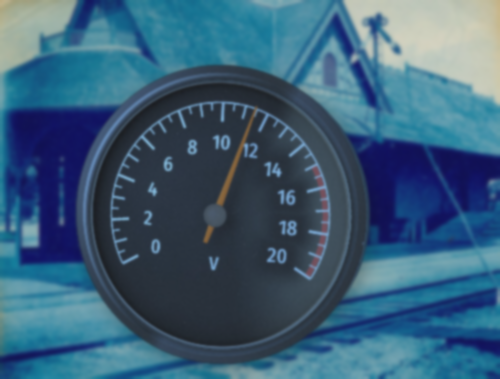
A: {"value": 11.5, "unit": "V"}
